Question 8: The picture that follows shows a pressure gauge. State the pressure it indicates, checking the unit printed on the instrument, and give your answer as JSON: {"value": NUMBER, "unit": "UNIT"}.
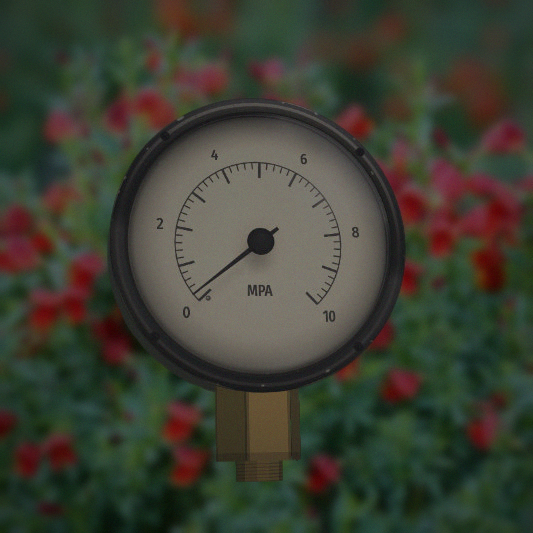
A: {"value": 0.2, "unit": "MPa"}
